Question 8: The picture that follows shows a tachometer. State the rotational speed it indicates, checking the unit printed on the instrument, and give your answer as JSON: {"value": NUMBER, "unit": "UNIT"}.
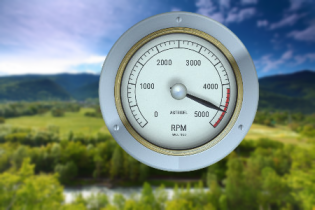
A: {"value": 4600, "unit": "rpm"}
